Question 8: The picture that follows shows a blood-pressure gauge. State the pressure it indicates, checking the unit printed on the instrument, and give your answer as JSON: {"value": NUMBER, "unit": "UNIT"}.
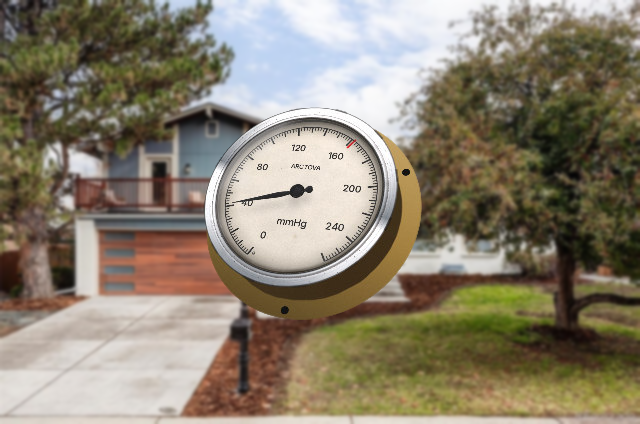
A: {"value": 40, "unit": "mmHg"}
